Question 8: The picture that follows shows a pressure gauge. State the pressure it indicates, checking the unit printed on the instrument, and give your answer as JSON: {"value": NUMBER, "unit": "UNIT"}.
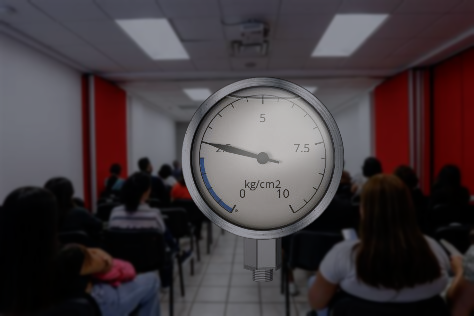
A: {"value": 2.5, "unit": "kg/cm²"}
